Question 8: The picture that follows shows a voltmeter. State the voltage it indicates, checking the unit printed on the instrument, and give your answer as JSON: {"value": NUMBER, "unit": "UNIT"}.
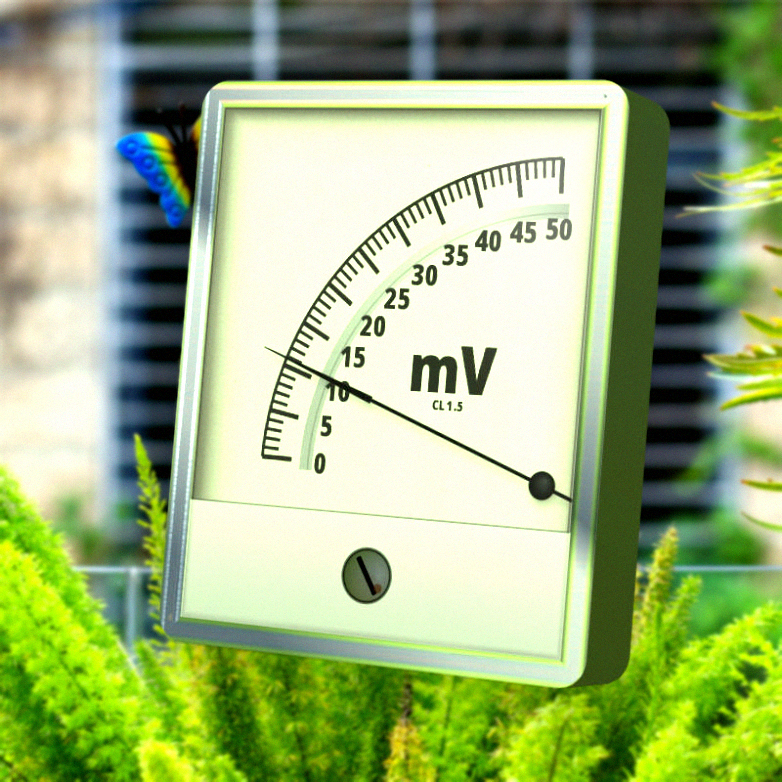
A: {"value": 11, "unit": "mV"}
